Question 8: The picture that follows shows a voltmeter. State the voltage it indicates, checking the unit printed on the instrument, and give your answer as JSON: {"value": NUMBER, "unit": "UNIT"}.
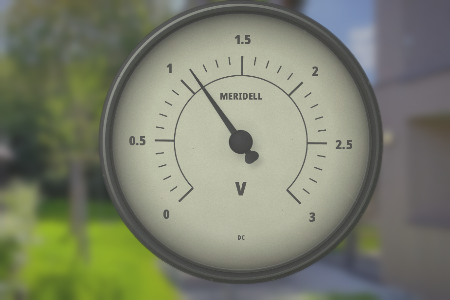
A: {"value": 1.1, "unit": "V"}
